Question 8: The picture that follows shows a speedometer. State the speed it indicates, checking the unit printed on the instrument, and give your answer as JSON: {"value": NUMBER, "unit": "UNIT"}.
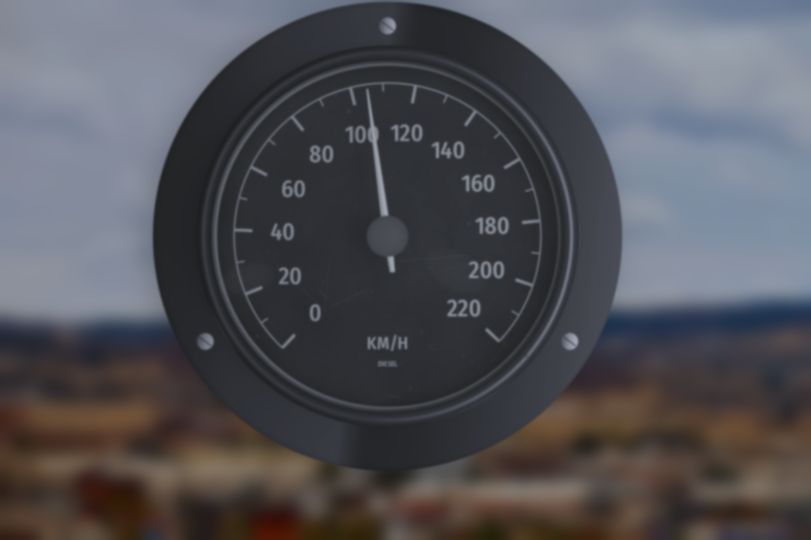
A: {"value": 105, "unit": "km/h"}
